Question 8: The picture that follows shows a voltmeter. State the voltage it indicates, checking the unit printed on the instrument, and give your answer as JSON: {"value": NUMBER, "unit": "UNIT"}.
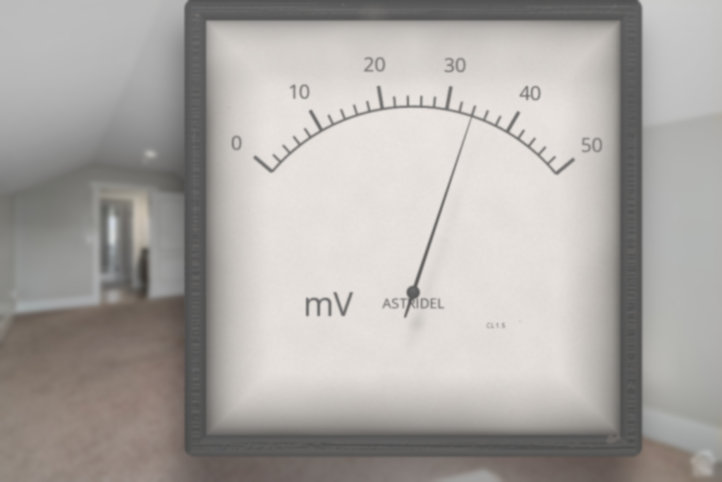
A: {"value": 34, "unit": "mV"}
